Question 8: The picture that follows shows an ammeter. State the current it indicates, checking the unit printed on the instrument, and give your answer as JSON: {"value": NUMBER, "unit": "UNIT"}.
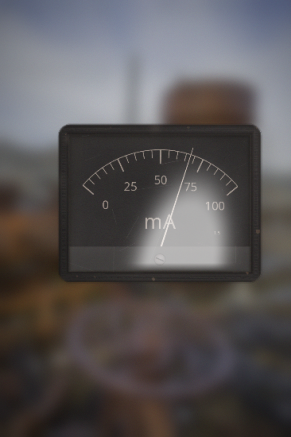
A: {"value": 67.5, "unit": "mA"}
